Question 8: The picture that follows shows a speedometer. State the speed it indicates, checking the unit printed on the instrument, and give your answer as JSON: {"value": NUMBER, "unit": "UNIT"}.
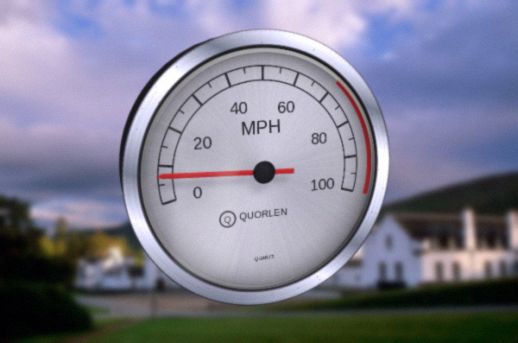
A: {"value": 7.5, "unit": "mph"}
